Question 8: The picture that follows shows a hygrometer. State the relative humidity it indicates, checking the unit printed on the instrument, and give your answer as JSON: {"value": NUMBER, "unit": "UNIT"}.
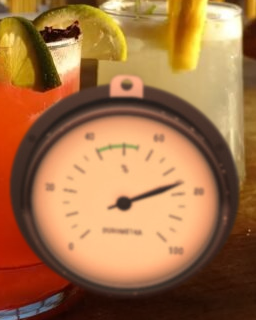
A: {"value": 75, "unit": "%"}
